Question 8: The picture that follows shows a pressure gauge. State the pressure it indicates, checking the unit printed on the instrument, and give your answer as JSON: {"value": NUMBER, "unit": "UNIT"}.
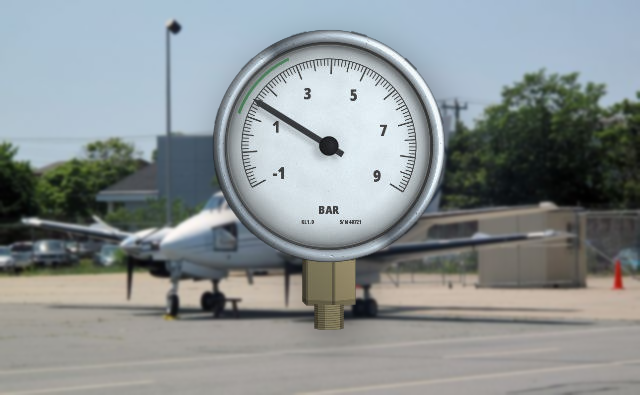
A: {"value": 1.5, "unit": "bar"}
